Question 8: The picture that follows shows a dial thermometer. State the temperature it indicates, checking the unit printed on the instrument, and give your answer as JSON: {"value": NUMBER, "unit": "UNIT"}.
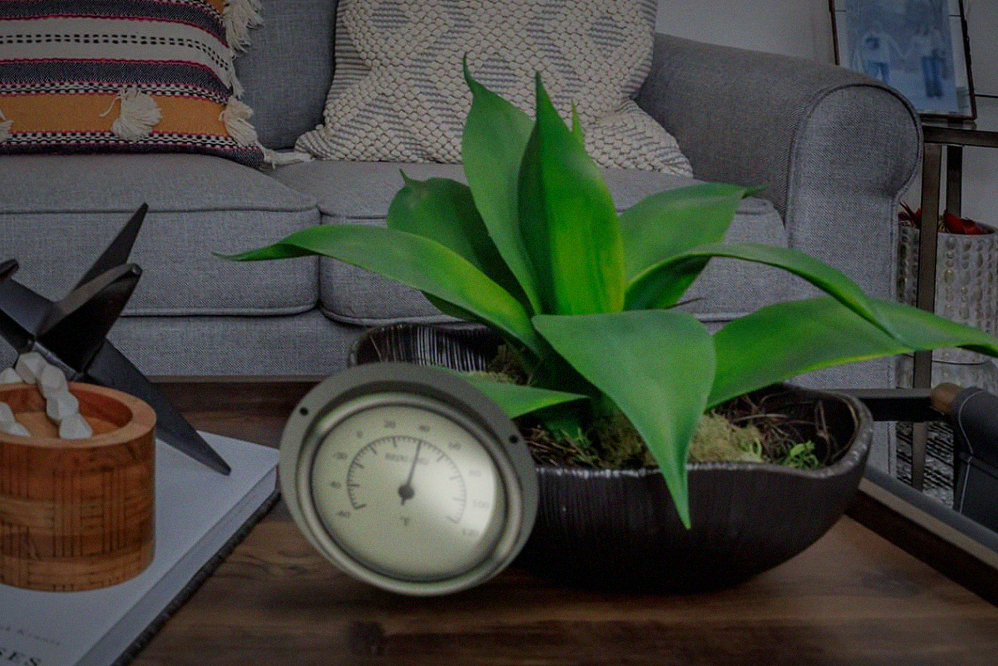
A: {"value": 40, "unit": "°F"}
